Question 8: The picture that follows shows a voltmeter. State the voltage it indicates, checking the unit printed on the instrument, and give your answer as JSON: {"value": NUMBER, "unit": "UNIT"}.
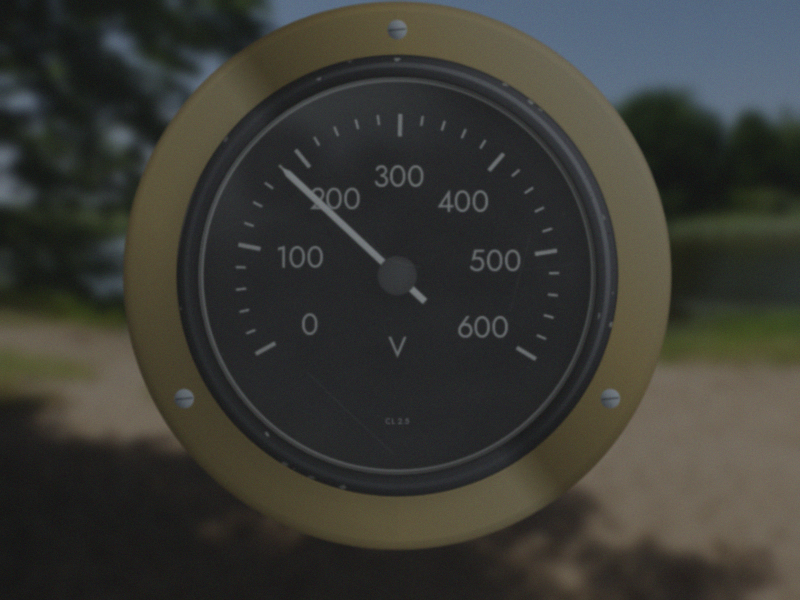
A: {"value": 180, "unit": "V"}
